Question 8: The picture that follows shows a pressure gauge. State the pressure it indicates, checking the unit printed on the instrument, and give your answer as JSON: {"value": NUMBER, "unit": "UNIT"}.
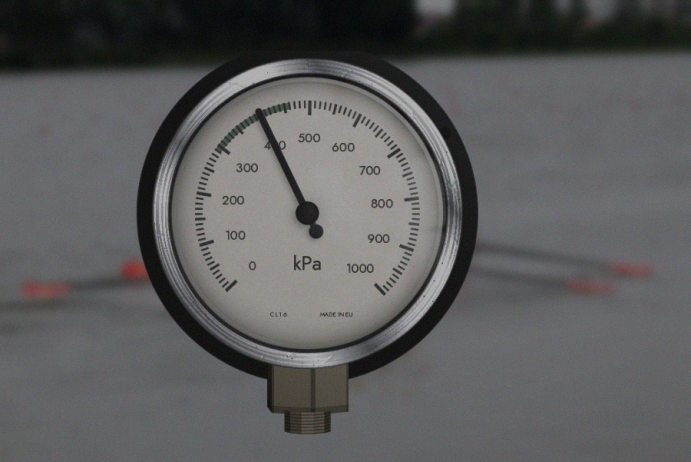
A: {"value": 400, "unit": "kPa"}
